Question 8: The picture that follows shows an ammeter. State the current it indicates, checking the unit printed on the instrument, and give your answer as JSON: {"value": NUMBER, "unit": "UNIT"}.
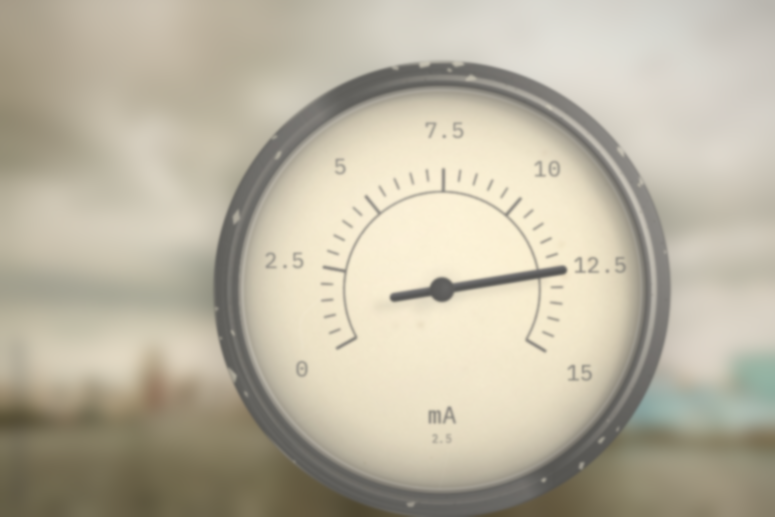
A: {"value": 12.5, "unit": "mA"}
